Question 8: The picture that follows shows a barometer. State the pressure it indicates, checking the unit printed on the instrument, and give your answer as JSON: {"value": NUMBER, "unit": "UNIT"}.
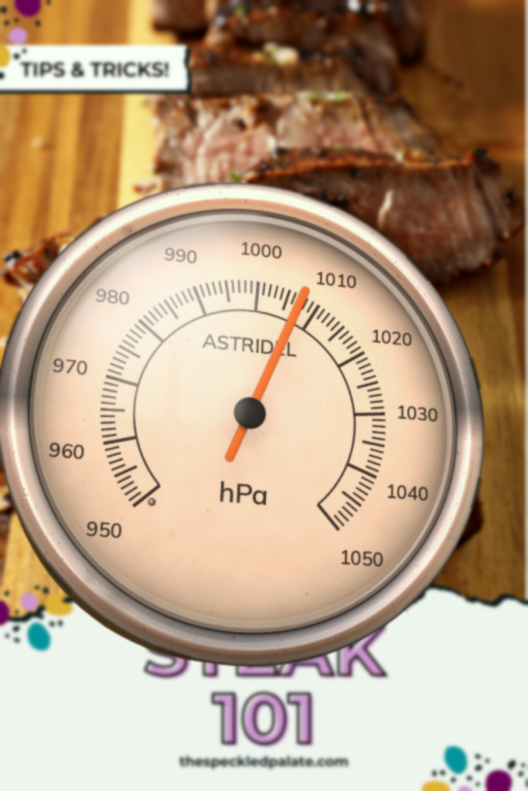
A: {"value": 1007, "unit": "hPa"}
